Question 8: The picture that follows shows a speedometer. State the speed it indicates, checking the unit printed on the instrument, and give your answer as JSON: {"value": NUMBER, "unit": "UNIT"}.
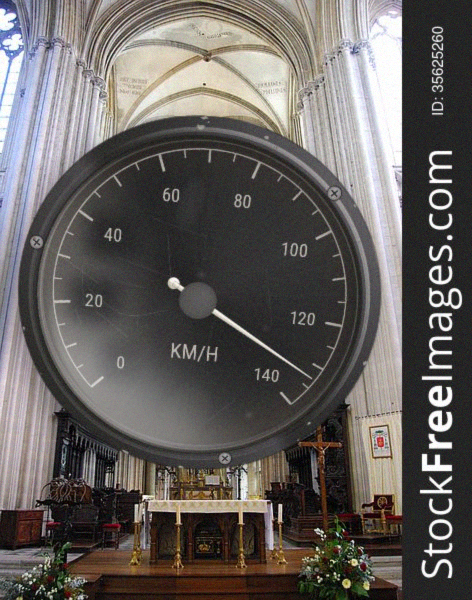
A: {"value": 132.5, "unit": "km/h"}
